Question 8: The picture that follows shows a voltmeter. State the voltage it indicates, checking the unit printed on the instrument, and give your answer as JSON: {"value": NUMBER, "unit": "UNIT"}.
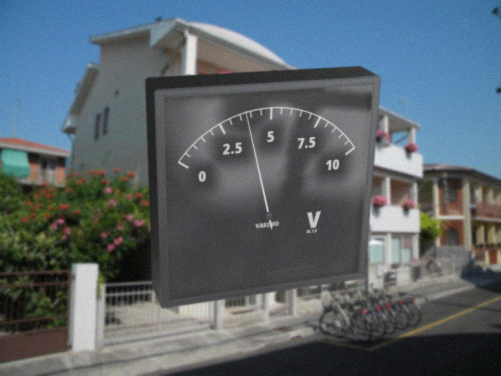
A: {"value": 3.75, "unit": "V"}
